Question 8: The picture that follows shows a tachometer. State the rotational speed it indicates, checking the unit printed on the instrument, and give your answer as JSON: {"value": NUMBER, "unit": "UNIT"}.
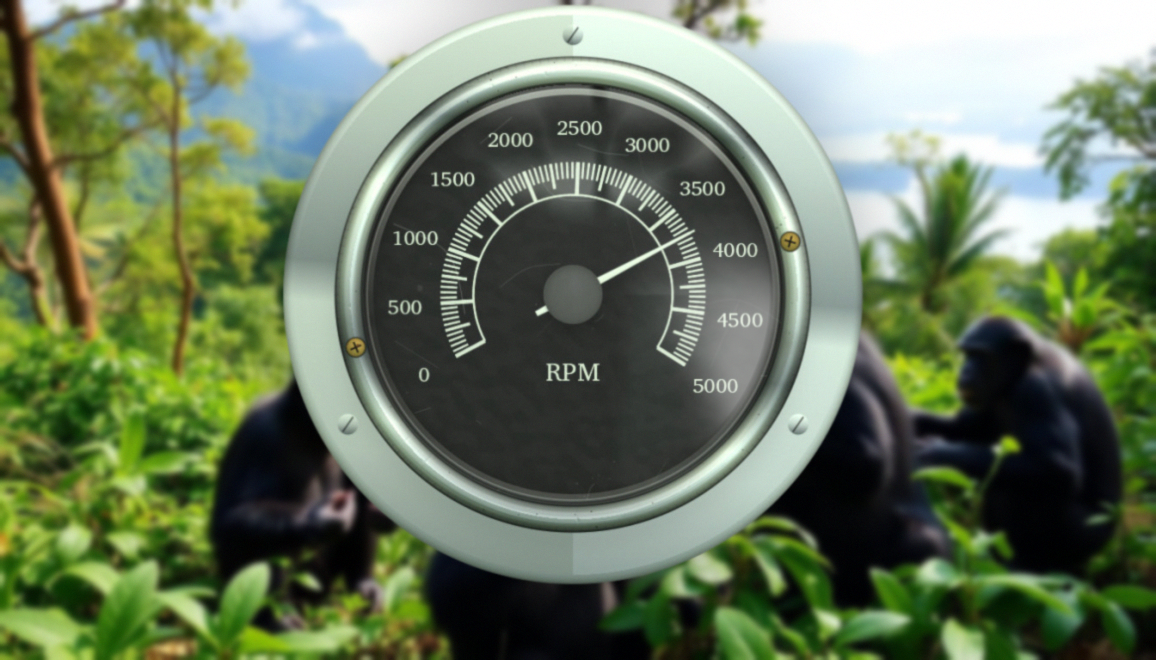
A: {"value": 3750, "unit": "rpm"}
